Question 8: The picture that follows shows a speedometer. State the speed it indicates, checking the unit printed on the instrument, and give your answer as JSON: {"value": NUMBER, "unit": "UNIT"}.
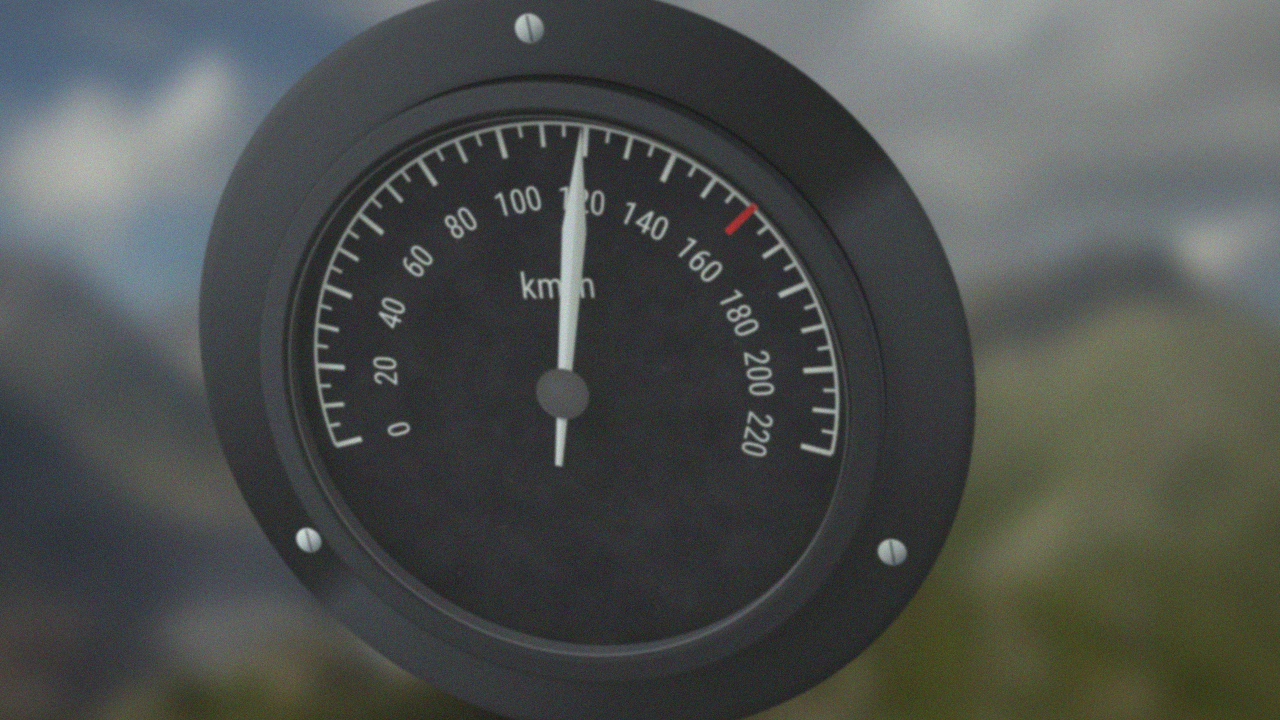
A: {"value": 120, "unit": "km/h"}
